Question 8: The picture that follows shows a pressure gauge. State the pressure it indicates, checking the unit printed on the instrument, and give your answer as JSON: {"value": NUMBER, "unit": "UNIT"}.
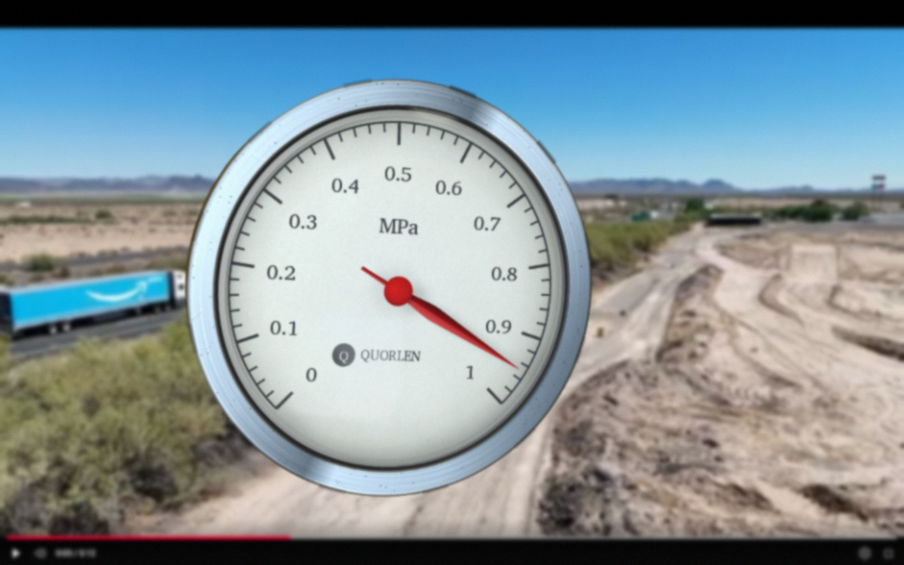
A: {"value": 0.95, "unit": "MPa"}
